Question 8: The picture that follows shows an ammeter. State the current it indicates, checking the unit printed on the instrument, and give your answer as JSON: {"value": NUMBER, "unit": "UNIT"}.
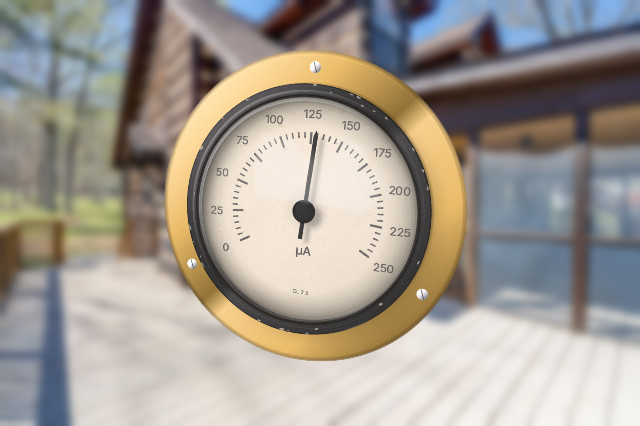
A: {"value": 130, "unit": "µA"}
